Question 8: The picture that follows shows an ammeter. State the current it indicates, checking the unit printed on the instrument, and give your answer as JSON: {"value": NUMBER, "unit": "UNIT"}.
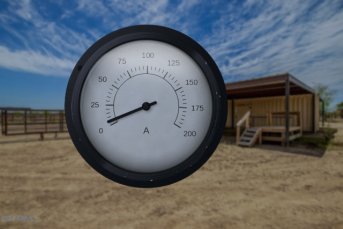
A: {"value": 5, "unit": "A"}
